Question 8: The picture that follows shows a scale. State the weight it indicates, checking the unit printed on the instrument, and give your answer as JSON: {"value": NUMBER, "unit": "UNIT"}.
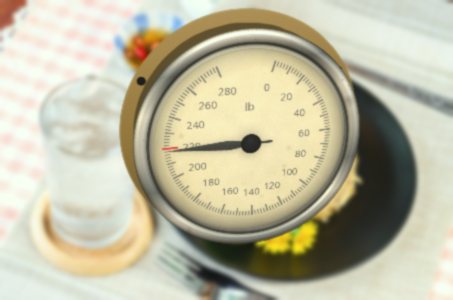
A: {"value": 220, "unit": "lb"}
